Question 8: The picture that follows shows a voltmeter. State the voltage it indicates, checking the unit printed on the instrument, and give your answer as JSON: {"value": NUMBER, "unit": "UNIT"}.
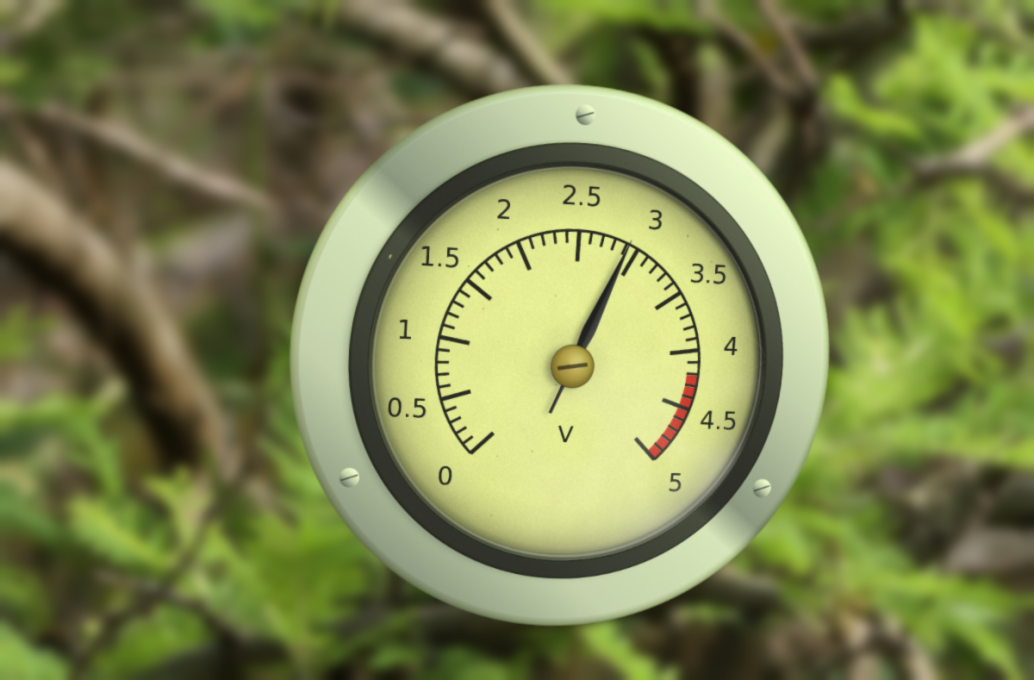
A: {"value": 2.9, "unit": "V"}
